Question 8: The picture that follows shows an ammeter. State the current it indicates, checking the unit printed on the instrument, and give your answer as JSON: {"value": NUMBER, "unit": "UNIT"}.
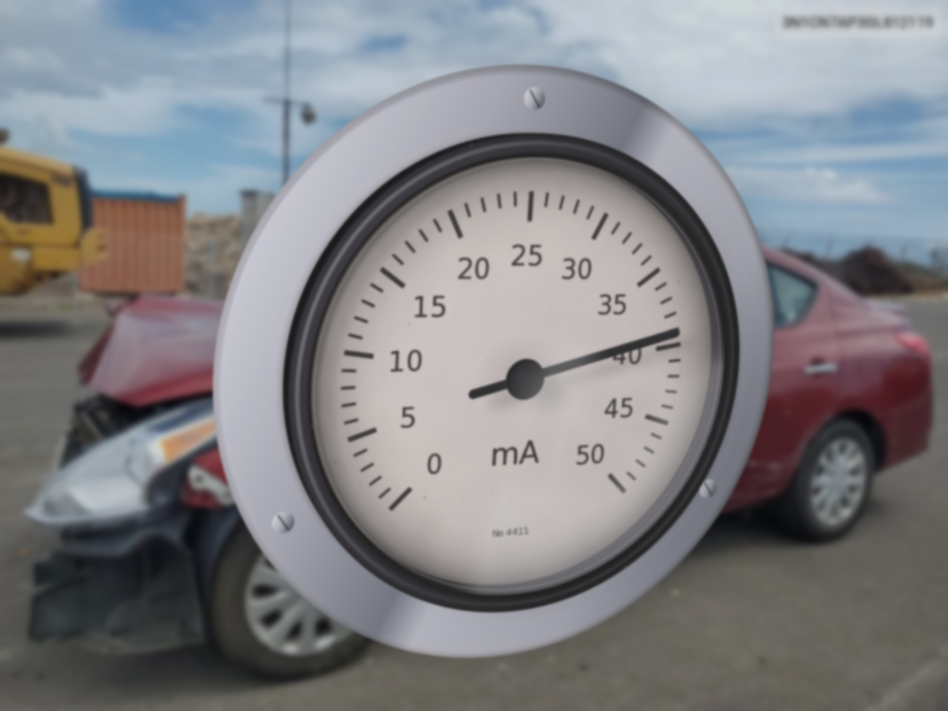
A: {"value": 39, "unit": "mA"}
